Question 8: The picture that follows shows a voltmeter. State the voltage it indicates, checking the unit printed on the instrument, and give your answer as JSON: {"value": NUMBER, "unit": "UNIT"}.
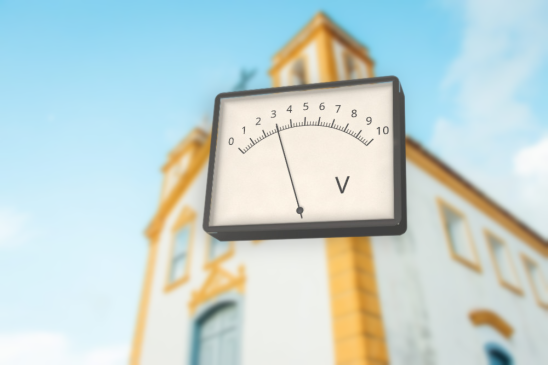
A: {"value": 3, "unit": "V"}
